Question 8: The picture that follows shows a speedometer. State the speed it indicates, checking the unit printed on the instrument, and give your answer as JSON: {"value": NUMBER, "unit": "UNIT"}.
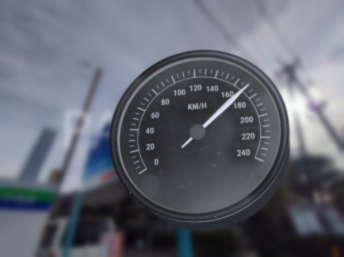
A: {"value": 170, "unit": "km/h"}
